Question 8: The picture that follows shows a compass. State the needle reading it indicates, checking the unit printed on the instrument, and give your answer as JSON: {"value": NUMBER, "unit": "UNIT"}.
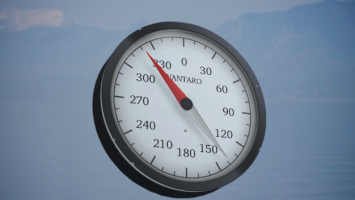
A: {"value": 320, "unit": "°"}
